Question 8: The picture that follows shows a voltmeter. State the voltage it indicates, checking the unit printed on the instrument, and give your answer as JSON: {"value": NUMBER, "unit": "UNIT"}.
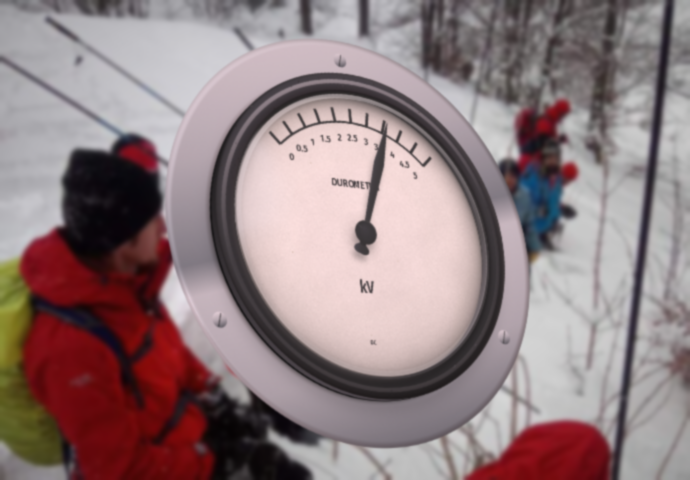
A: {"value": 3.5, "unit": "kV"}
